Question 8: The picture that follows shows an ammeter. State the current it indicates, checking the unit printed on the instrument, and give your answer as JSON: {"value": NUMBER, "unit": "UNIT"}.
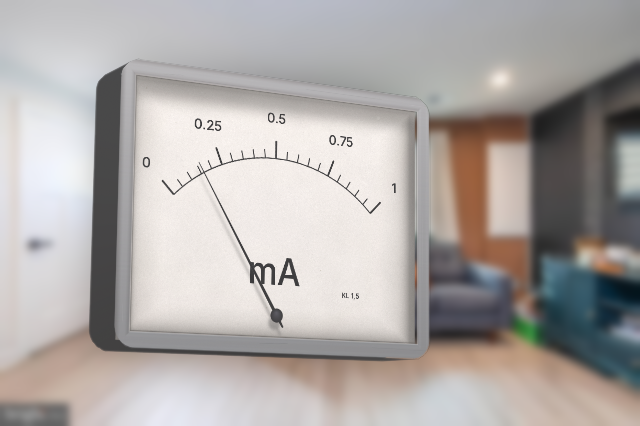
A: {"value": 0.15, "unit": "mA"}
